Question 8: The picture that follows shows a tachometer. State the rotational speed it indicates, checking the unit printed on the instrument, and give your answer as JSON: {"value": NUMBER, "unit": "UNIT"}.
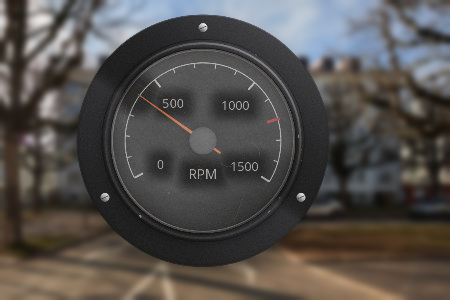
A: {"value": 400, "unit": "rpm"}
